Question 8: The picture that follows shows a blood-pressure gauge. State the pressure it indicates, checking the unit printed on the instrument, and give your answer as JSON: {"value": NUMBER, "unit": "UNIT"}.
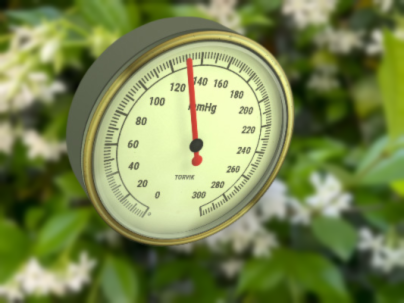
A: {"value": 130, "unit": "mmHg"}
